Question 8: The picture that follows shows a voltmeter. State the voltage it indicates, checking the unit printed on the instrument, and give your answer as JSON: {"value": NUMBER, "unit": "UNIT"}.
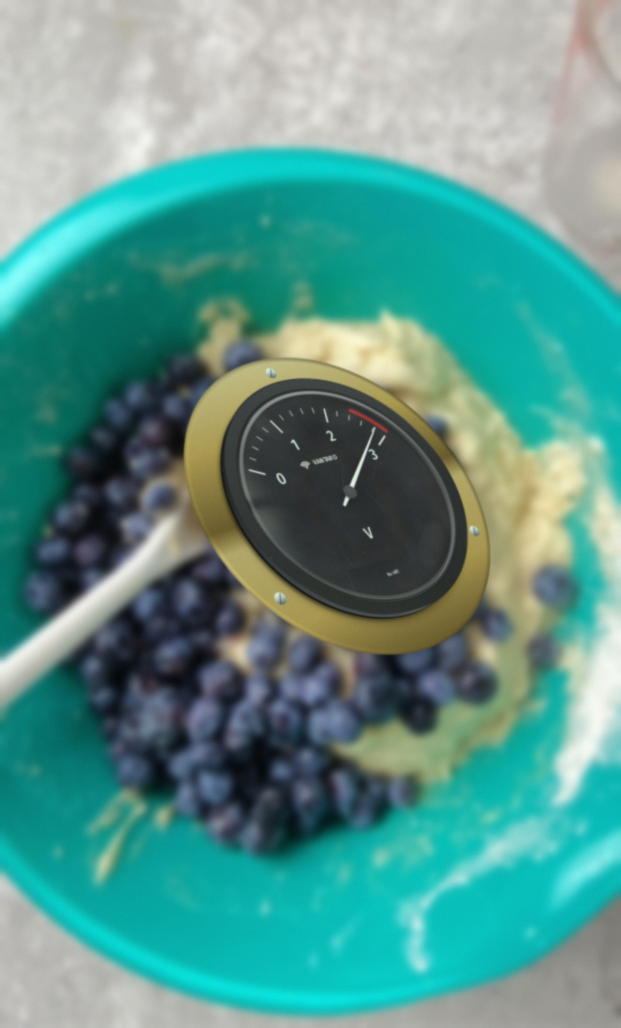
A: {"value": 2.8, "unit": "V"}
